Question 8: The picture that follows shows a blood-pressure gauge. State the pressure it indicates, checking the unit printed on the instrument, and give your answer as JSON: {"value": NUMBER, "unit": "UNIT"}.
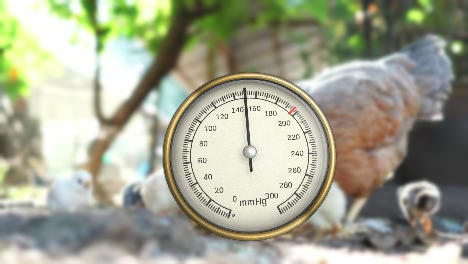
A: {"value": 150, "unit": "mmHg"}
